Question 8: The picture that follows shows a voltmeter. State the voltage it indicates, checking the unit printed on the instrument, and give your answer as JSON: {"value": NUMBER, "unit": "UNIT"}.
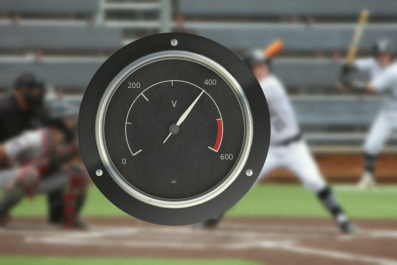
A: {"value": 400, "unit": "V"}
